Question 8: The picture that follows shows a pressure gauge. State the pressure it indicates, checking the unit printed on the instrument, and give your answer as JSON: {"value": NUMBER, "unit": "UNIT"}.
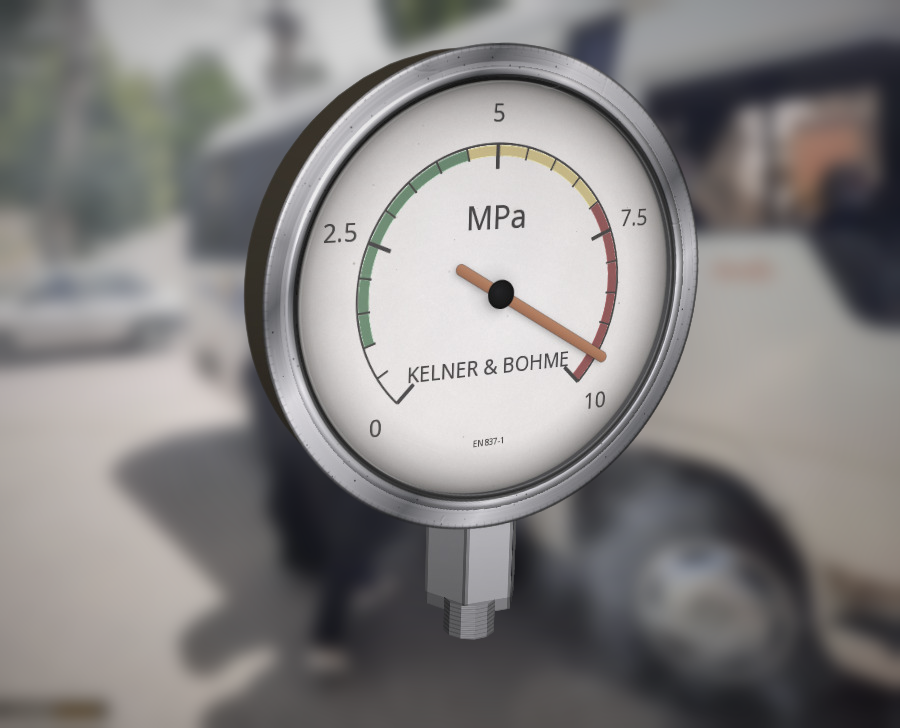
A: {"value": 9.5, "unit": "MPa"}
